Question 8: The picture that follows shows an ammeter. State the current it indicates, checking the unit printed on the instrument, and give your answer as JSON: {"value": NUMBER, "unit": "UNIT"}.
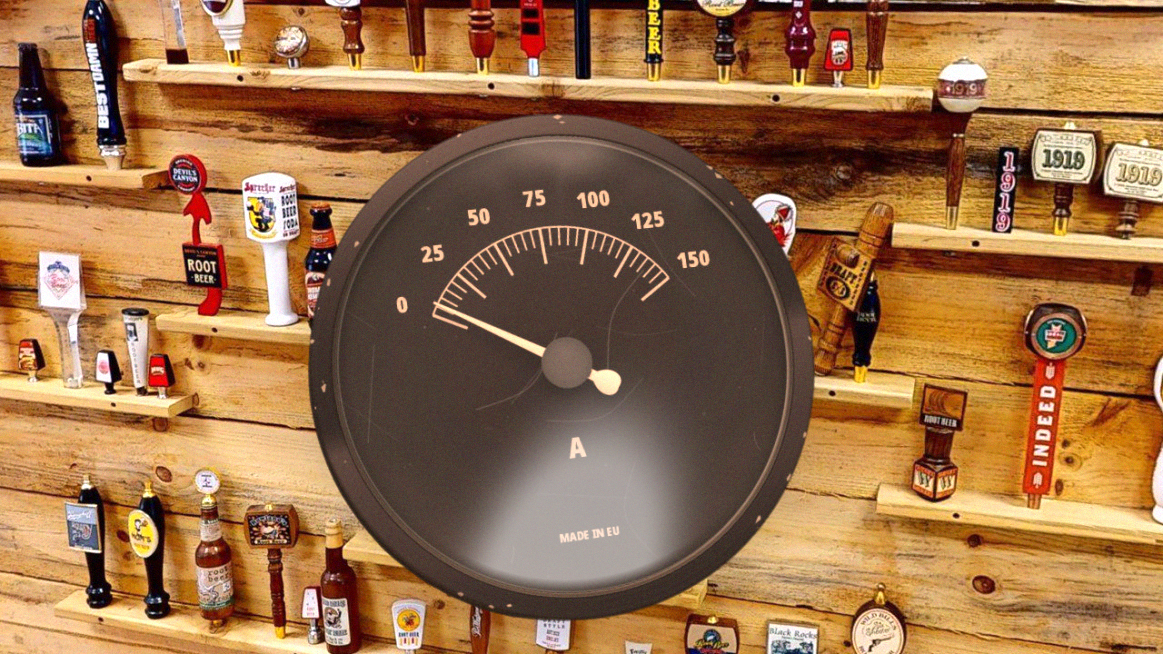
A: {"value": 5, "unit": "A"}
